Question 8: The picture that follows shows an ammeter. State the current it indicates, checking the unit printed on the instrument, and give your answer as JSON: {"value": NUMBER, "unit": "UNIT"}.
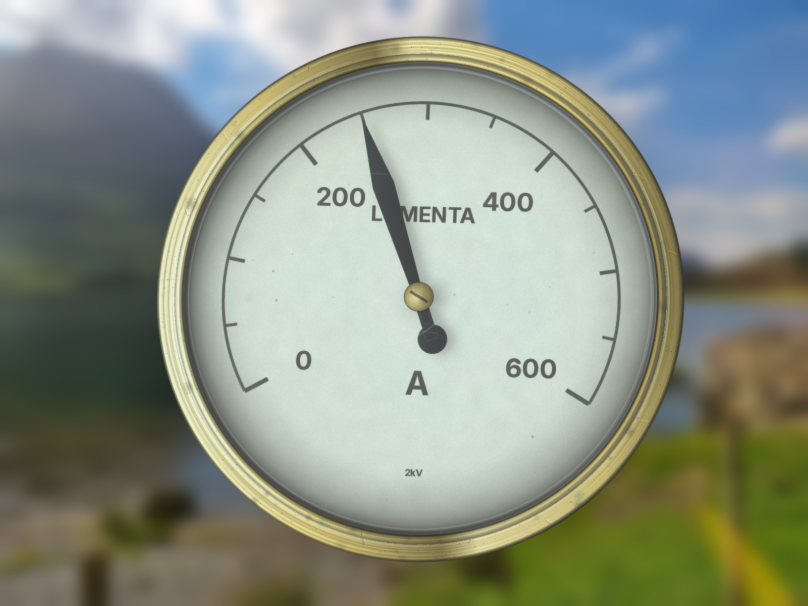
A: {"value": 250, "unit": "A"}
